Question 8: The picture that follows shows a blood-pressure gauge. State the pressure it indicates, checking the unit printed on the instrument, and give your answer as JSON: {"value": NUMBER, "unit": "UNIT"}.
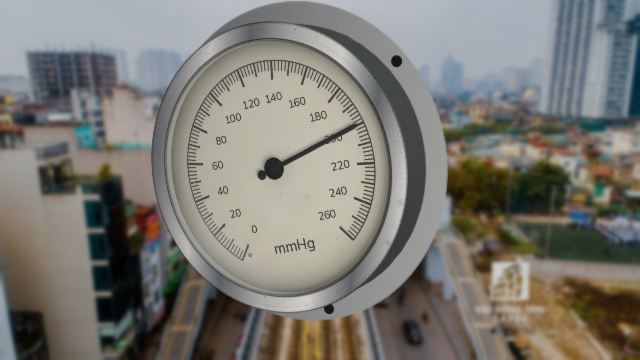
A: {"value": 200, "unit": "mmHg"}
